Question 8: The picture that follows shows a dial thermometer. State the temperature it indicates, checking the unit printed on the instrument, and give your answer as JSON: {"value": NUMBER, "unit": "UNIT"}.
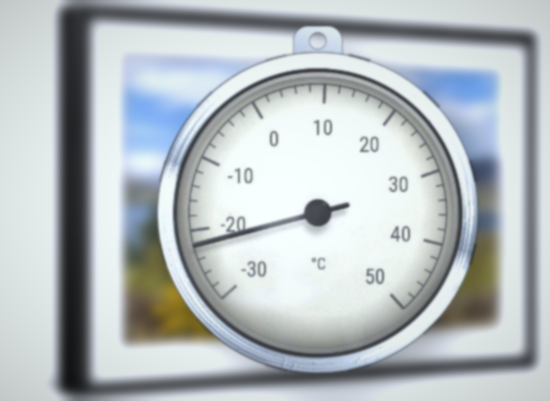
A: {"value": -22, "unit": "°C"}
